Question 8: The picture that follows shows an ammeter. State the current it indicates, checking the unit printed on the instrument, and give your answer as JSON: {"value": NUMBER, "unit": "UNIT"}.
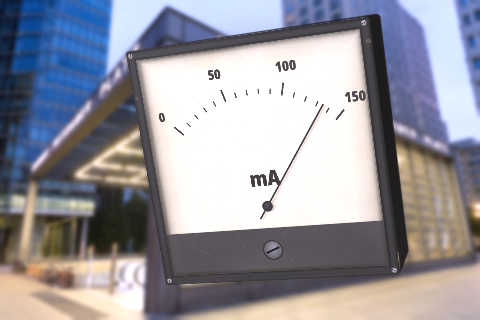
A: {"value": 135, "unit": "mA"}
